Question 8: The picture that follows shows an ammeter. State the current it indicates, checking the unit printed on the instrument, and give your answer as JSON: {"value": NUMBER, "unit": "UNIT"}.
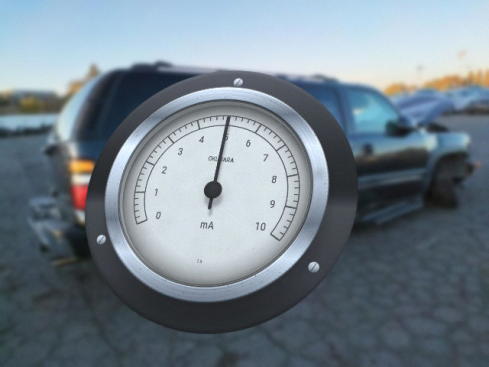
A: {"value": 5, "unit": "mA"}
